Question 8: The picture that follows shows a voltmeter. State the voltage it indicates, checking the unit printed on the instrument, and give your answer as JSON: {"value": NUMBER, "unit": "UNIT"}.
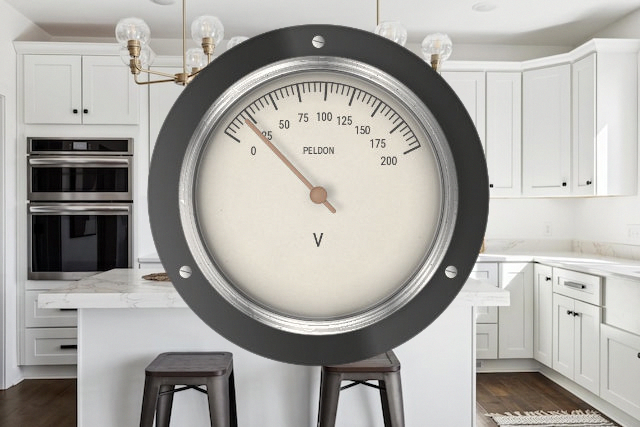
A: {"value": 20, "unit": "V"}
